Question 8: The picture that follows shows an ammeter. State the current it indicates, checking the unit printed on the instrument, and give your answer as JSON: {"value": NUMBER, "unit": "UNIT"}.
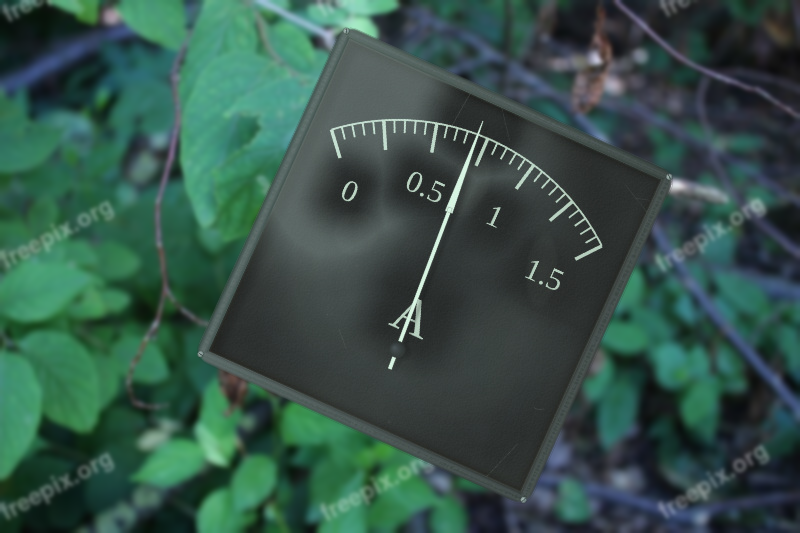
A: {"value": 0.7, "unit": "A"}
